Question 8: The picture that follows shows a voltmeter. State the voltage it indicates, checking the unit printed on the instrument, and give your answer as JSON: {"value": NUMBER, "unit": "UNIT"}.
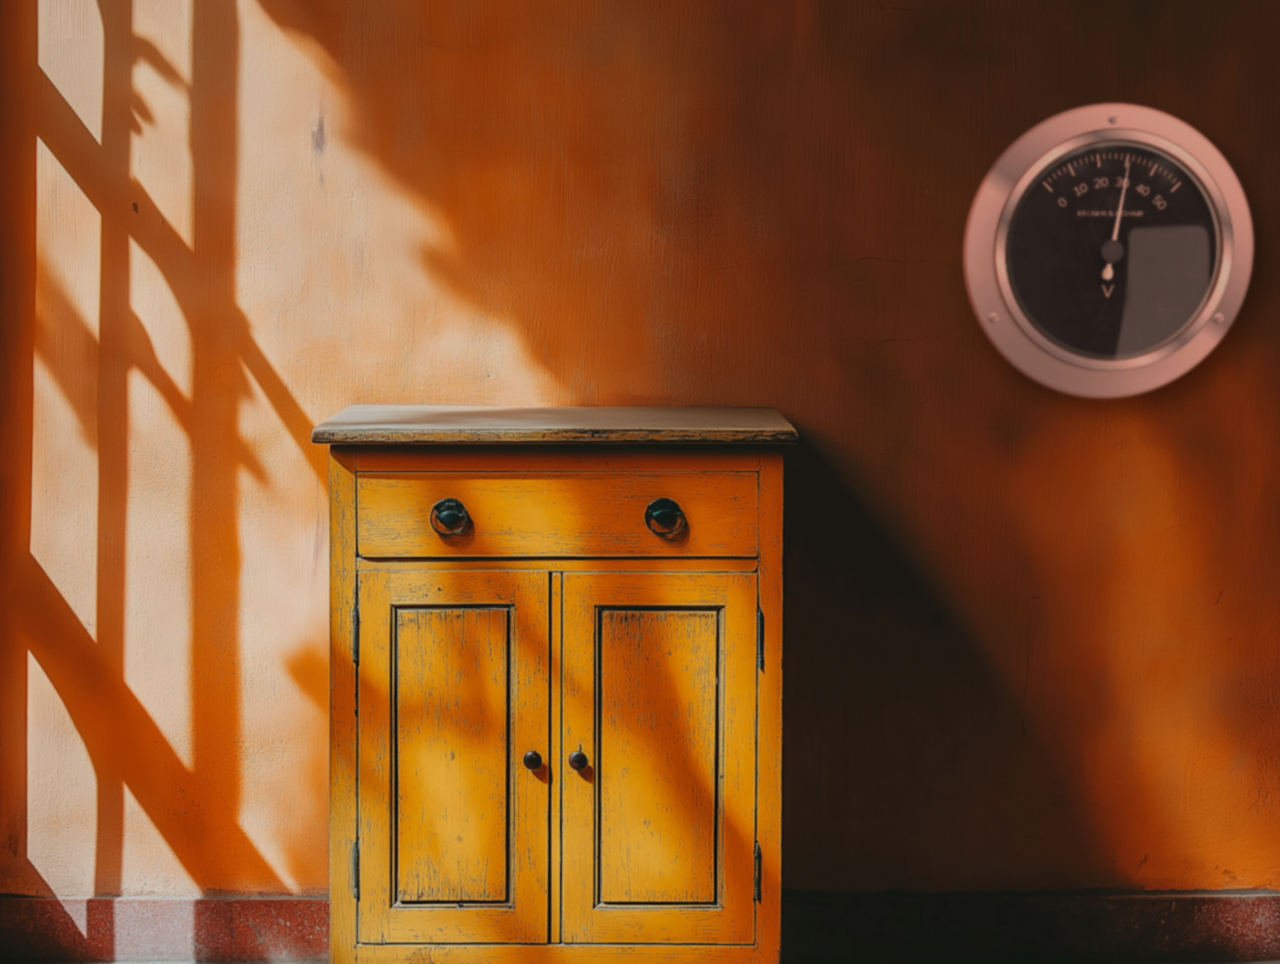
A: {"value": 30, "unit": "V"}
